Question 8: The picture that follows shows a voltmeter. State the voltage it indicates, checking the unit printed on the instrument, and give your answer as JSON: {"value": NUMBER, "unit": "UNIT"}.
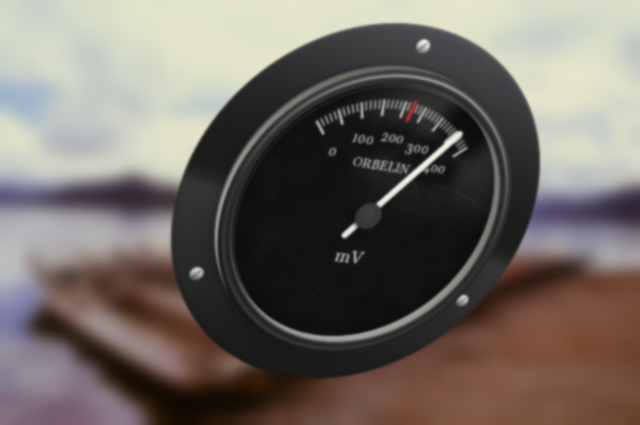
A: {"value": 350, "unit": "mV"}
